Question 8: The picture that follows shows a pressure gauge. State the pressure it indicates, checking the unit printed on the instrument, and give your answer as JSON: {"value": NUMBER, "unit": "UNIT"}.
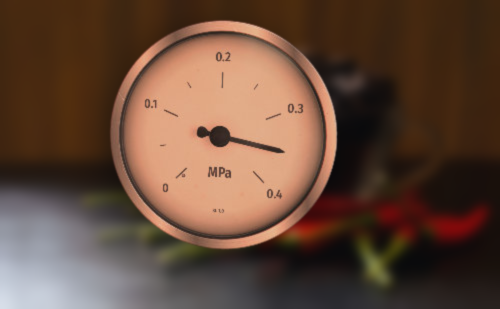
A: {"value": 0.35, "unit": "MPa"}
